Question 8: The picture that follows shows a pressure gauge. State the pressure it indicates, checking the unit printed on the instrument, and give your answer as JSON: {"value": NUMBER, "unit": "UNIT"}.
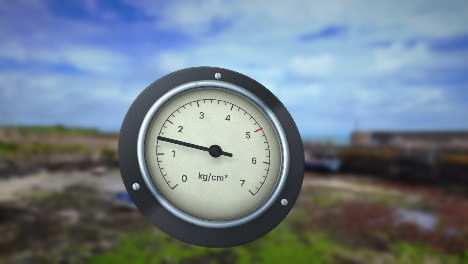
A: {"value": 1.4, "unit": "kg/cm²"}
